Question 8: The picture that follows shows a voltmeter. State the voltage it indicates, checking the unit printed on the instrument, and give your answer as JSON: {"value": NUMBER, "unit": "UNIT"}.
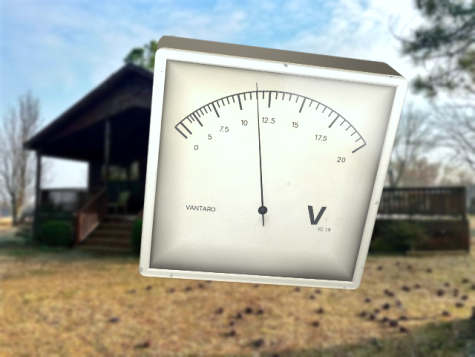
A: {"value": 11.5, "unit": "V"}
